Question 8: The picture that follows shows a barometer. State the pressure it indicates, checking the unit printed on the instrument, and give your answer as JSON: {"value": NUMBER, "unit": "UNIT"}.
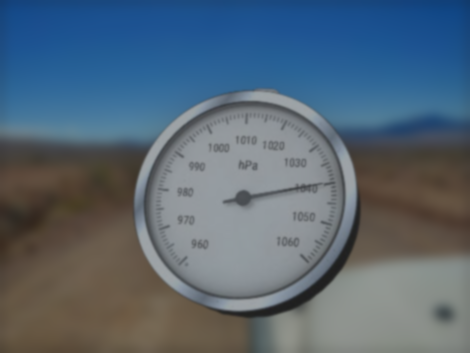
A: {"value": 1040, "unit": "hPa"}
